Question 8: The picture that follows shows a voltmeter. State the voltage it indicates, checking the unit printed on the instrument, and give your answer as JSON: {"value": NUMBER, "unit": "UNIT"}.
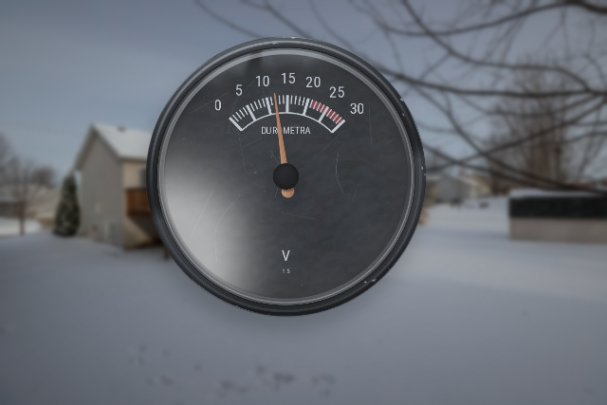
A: {"value": 12, "unit": "V"}
